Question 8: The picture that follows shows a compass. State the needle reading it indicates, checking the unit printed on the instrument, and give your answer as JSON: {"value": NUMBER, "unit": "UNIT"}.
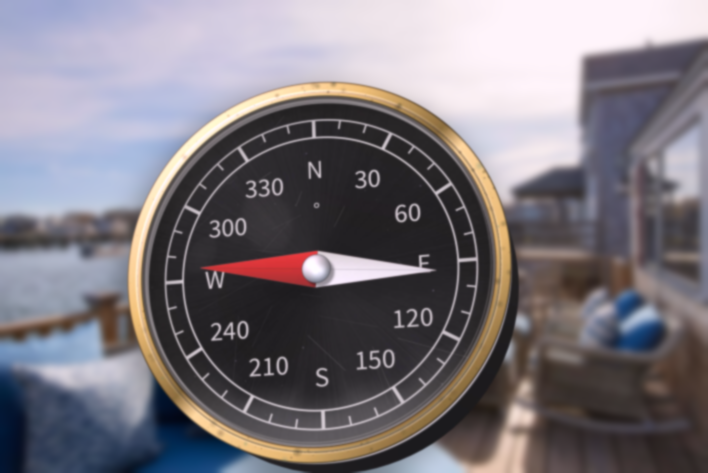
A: {"value": 275, "unit": "°"}
